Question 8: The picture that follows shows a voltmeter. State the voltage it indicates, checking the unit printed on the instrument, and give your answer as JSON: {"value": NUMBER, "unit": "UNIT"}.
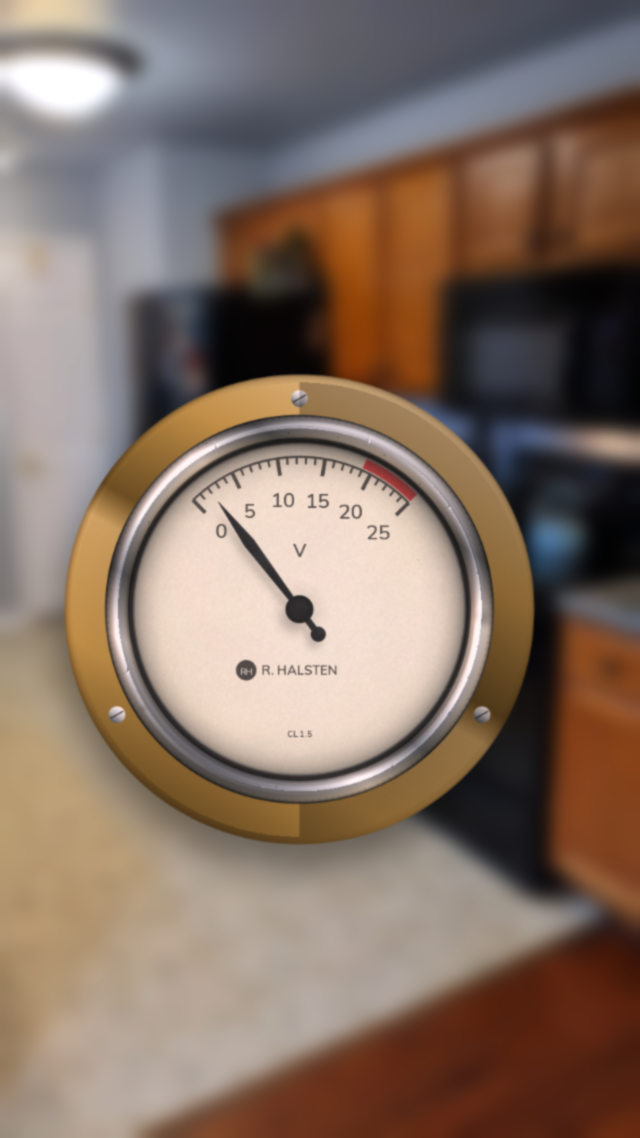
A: {"value": 2, "unit": "V"}
